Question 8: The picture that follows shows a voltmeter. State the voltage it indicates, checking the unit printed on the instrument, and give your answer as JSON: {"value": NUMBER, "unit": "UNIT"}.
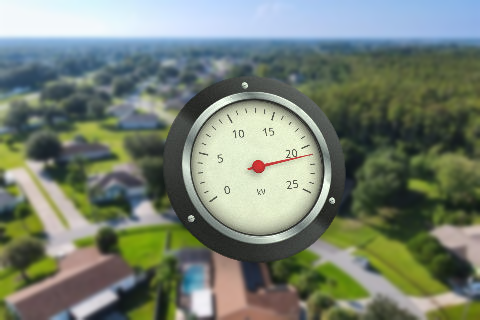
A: {"value": 21, "unit": "kV"}
